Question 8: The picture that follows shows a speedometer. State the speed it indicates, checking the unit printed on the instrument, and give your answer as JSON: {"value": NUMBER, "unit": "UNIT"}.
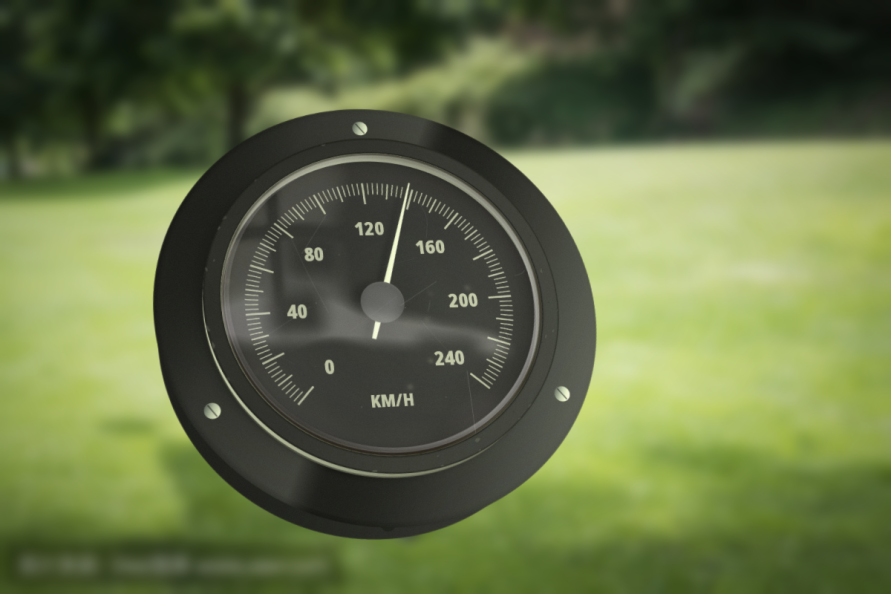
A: {"value": 138, "unit": "km/h"}
